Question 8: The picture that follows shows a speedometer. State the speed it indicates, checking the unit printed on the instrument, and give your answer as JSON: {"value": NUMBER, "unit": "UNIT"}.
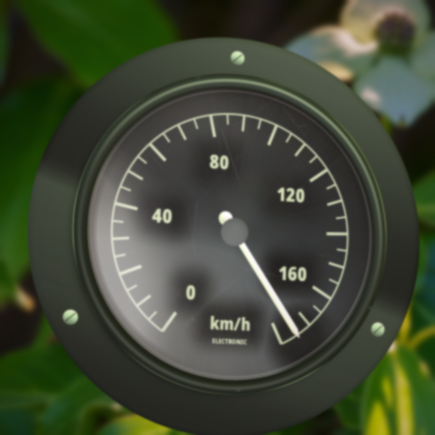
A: {"value": 175, "unit": "km/h"}
